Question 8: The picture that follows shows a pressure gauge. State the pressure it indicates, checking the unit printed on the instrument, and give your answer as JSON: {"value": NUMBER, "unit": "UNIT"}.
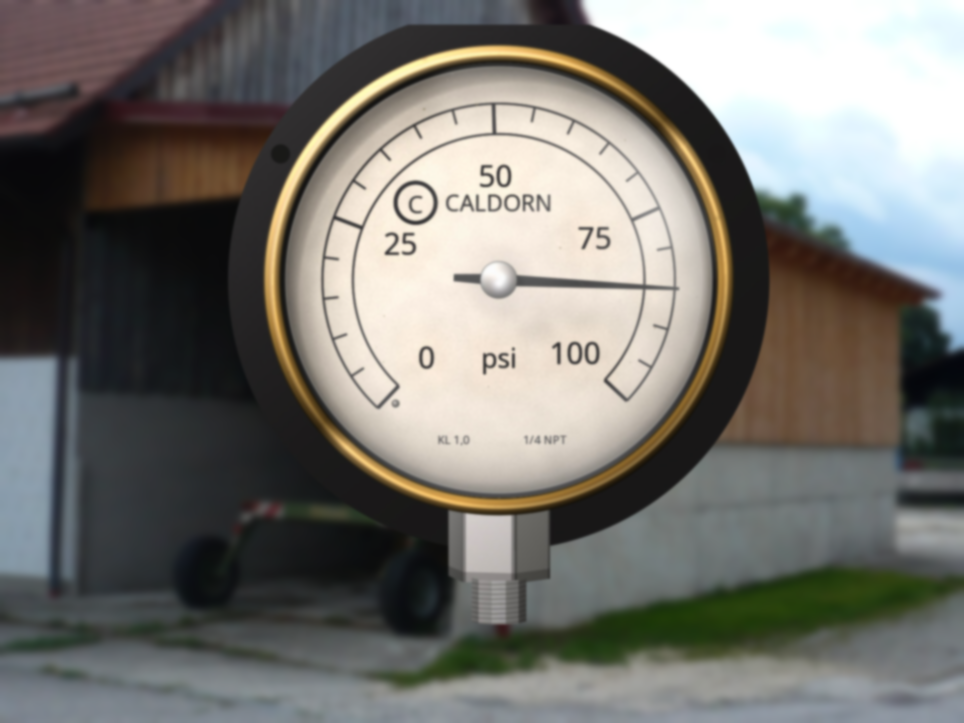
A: {"value": 85, "unit": "psi"}
